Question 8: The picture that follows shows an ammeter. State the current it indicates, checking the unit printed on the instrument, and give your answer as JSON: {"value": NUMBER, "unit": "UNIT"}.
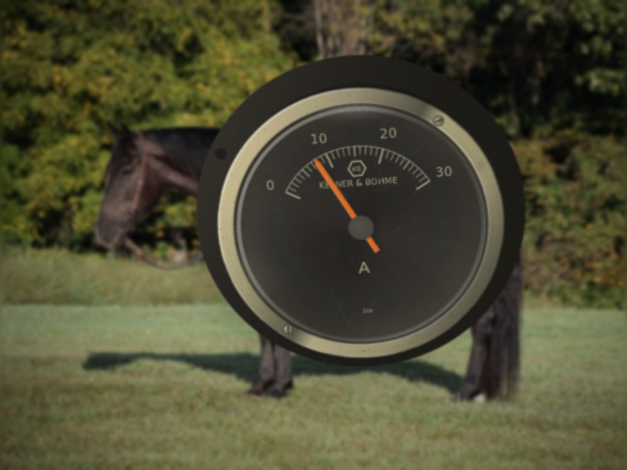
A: {"value": 8, "unit": "A"}
